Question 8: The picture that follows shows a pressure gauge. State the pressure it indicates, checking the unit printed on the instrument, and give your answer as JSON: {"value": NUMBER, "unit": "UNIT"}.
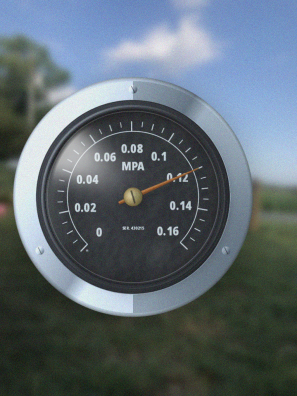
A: {"value": 0.12, "unit": "MPa"}
